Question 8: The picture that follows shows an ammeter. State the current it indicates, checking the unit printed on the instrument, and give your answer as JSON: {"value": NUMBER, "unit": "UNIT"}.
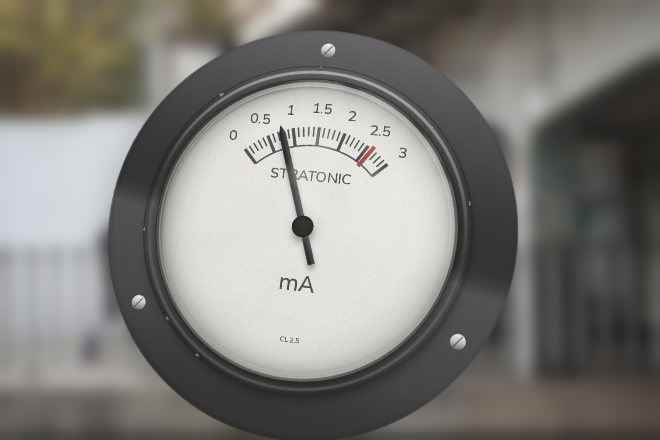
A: {"value": 0.8, "unit": "mA"}
